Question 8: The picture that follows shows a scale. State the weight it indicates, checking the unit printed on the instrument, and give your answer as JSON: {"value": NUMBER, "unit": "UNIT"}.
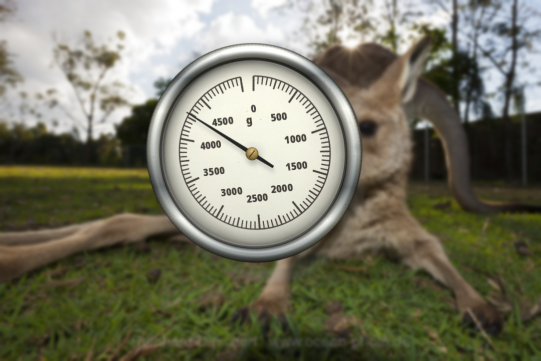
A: {"value": 4300, "unit": "g"}
